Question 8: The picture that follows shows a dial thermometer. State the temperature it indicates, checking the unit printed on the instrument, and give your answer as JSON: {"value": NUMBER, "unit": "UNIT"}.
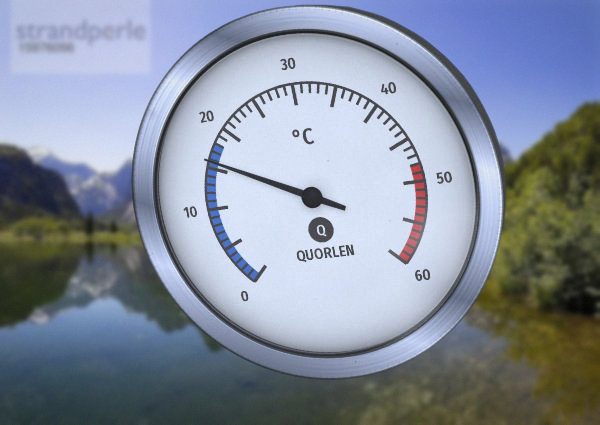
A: {"value": 16, "unit": "°C"}
